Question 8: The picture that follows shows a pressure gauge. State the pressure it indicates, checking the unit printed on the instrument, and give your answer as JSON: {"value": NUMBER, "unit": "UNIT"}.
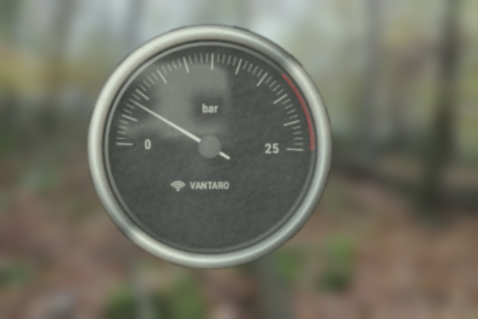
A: {"value": 4, "unit": "bar"}
